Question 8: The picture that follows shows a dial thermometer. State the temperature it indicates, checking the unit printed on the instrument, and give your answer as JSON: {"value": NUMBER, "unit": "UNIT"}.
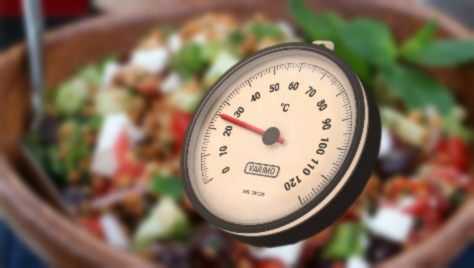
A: {"value": 25, "unit": "°C"}
